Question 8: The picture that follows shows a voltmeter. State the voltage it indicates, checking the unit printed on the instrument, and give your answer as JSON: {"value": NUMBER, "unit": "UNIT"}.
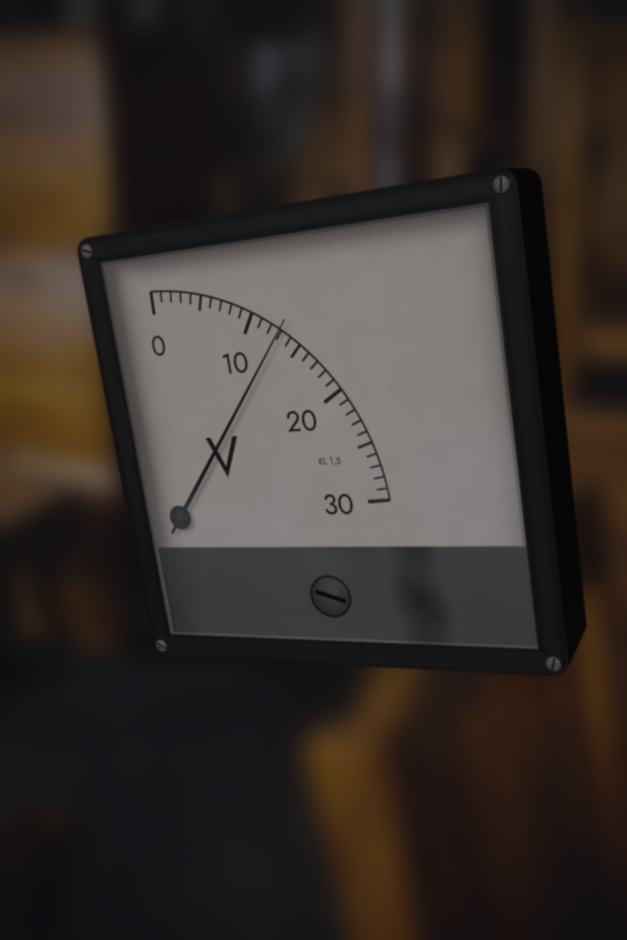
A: {"value": 13, "unit": "V"}
